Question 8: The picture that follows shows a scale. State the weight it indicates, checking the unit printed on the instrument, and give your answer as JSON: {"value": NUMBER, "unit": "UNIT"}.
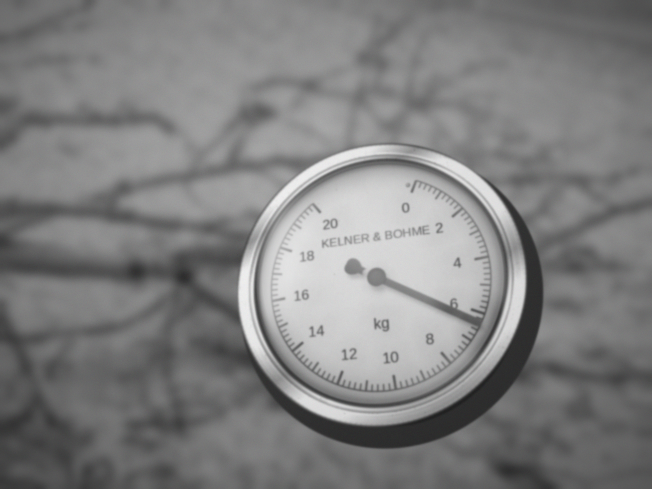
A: {"value": 6.4, "unit": "kg"}
